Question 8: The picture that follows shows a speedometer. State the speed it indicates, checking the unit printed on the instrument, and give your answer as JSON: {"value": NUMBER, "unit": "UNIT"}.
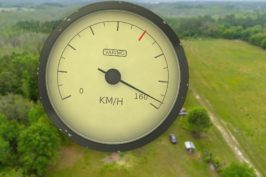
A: {"value": 155, "unit": "km/h"}
